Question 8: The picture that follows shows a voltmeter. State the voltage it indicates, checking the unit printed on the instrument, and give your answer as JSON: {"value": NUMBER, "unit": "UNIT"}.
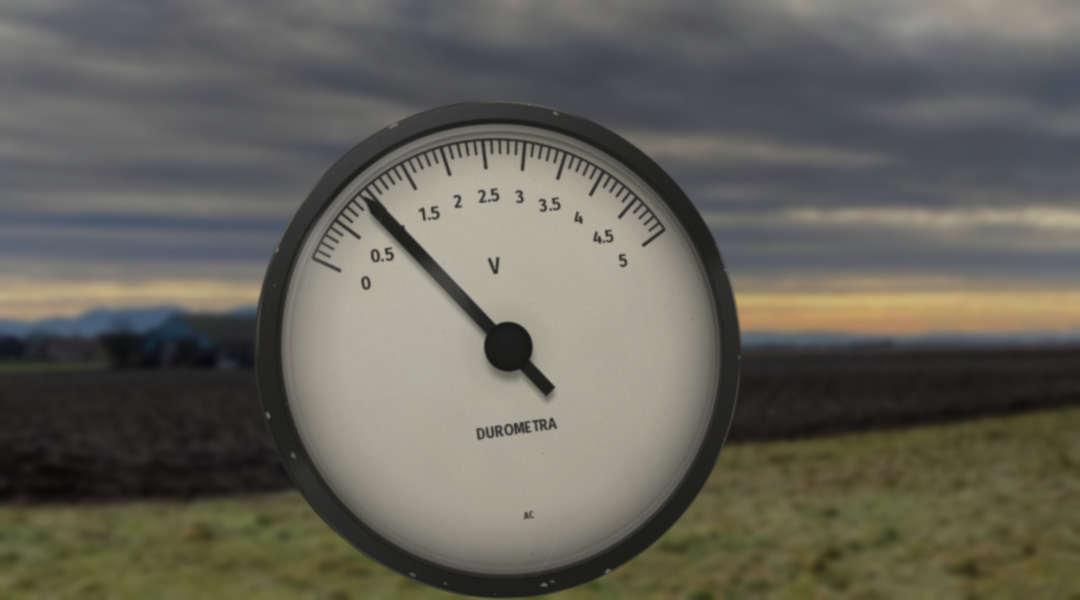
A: {"value": 0.9, "unit": "V"}
